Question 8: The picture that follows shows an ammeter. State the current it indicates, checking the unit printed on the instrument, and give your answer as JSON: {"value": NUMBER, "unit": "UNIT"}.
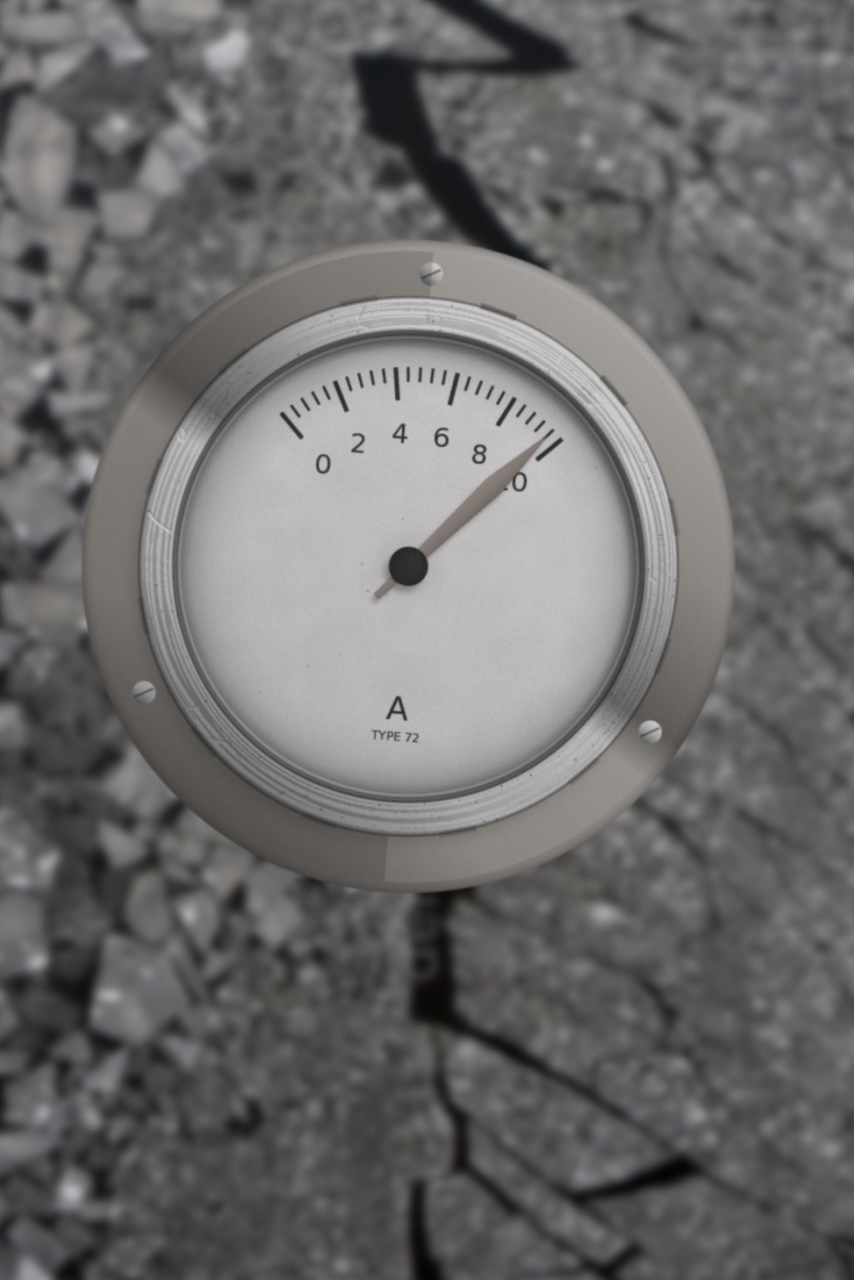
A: {"value": 9.6, "unit": "A"}
